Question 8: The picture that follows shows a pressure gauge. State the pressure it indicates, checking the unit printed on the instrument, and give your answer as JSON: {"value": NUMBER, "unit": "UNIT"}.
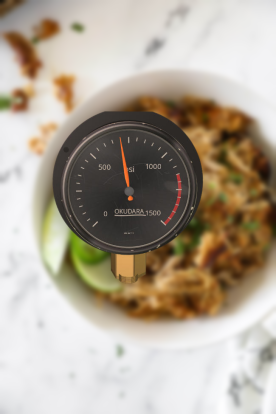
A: {"value": 700, "unit": "psi"}
